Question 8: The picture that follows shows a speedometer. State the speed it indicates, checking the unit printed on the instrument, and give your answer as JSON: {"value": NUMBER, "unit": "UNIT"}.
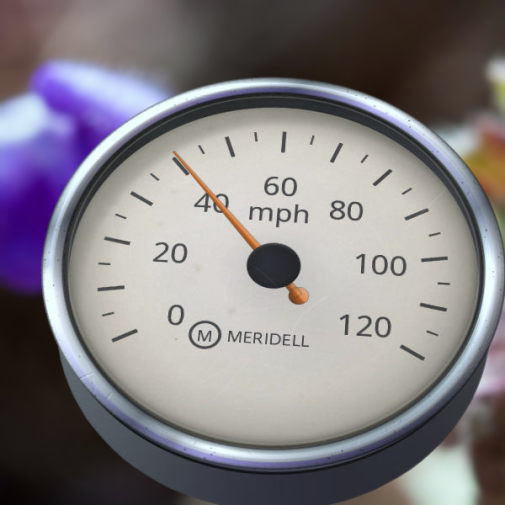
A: {"value": 40, "unit": "mph"}
